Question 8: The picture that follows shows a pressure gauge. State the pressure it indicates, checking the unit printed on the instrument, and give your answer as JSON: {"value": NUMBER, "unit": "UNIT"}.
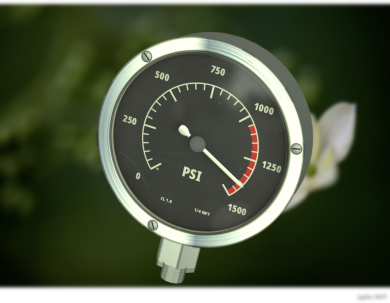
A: {"value": 1400, "unit": "psi"}
